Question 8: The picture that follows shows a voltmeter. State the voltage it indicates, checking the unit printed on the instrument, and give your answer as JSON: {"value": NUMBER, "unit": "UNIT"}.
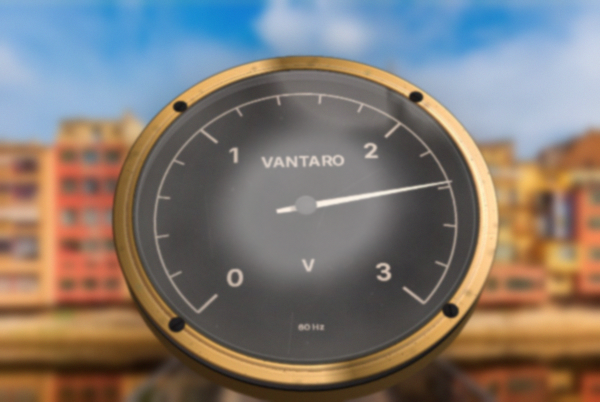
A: {"value": 2.4, "unit": "V"}
